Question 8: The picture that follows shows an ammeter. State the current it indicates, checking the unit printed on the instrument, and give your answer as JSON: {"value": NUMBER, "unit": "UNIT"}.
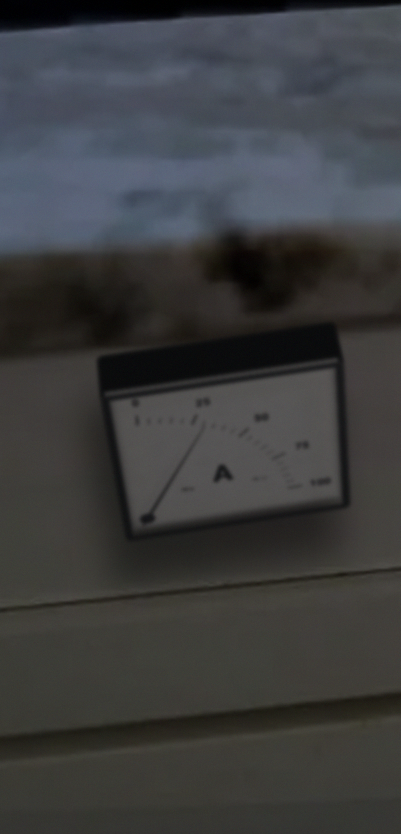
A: {"value": 30, "unit": "A"}
